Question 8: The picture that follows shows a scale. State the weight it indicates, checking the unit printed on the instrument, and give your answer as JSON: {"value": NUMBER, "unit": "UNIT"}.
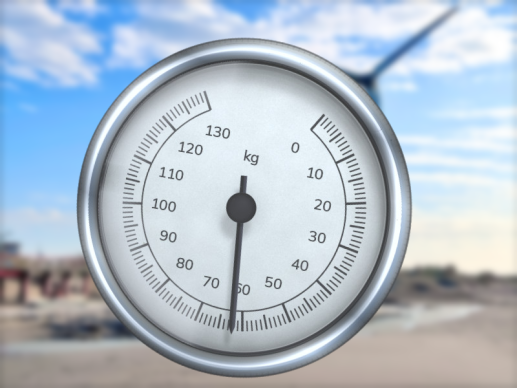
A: {"value": 62, "unit": "kg"}
